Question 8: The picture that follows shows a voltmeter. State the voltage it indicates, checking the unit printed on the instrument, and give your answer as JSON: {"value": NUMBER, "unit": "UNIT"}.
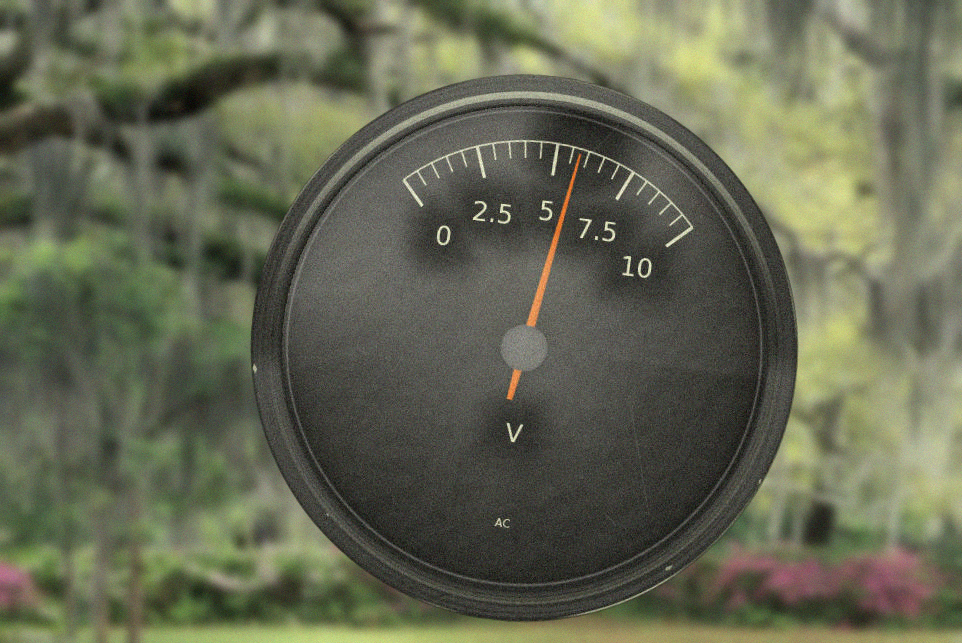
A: {"value": 5.75, "unit": "V"}
